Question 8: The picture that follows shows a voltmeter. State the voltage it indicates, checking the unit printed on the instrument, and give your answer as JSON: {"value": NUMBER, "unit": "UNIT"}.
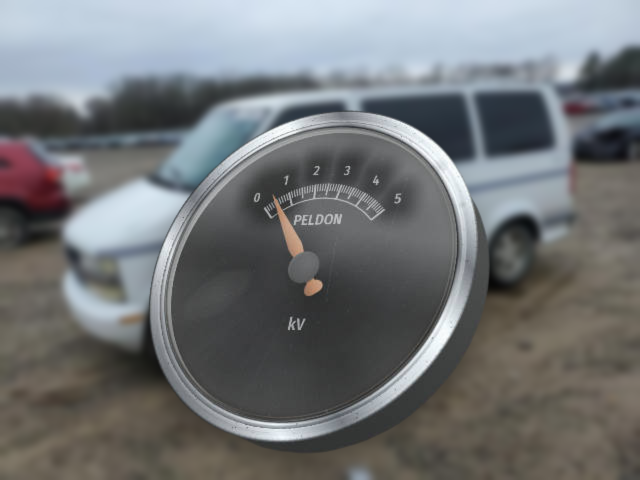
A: {"value": 0.5, "unit": "kV"}
